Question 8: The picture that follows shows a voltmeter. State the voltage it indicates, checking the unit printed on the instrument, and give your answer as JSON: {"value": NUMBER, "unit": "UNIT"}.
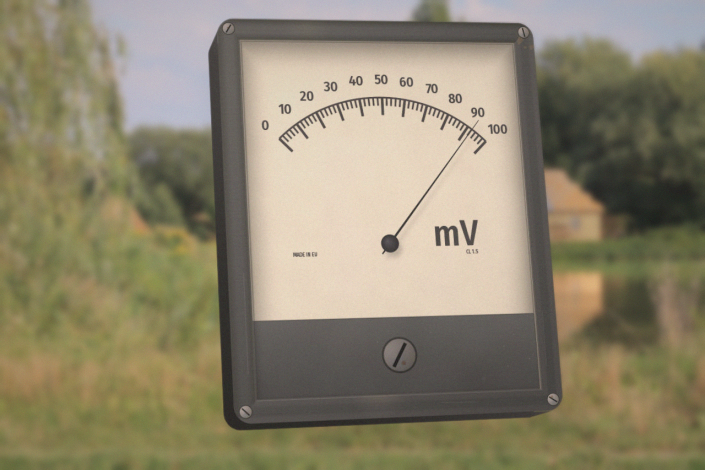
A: {"value": 92, "unit": "mV"}
